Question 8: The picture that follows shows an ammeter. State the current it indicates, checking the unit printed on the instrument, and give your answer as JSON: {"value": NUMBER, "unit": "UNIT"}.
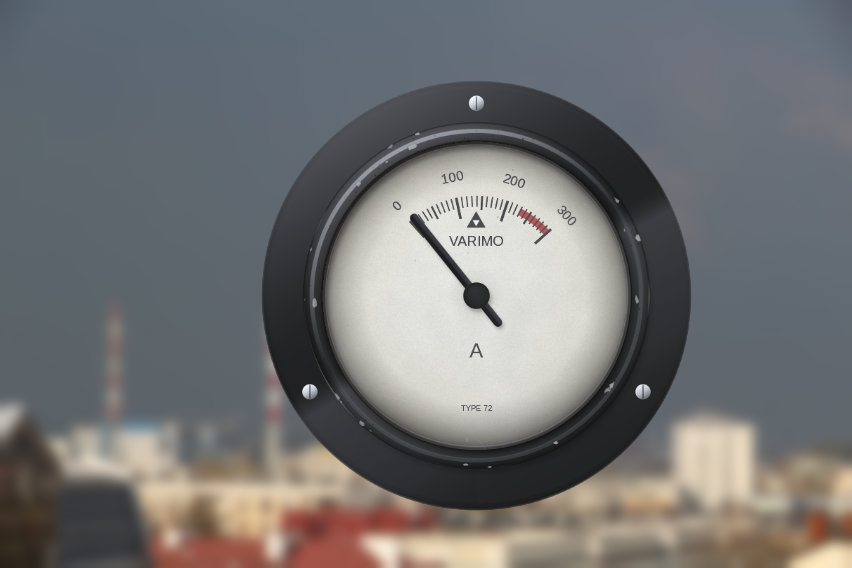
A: {"value": 10, "unit": "A"}
